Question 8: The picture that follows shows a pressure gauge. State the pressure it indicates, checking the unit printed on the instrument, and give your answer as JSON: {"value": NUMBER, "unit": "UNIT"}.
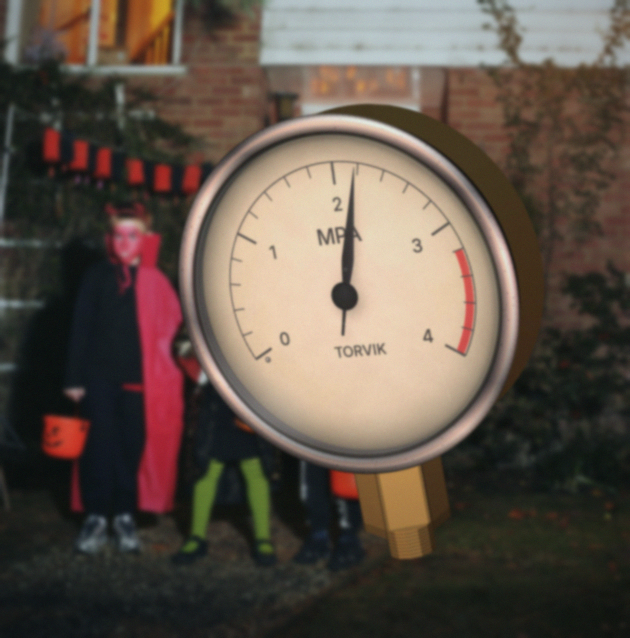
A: {"value": 2.2, "unit": "MPa"}
